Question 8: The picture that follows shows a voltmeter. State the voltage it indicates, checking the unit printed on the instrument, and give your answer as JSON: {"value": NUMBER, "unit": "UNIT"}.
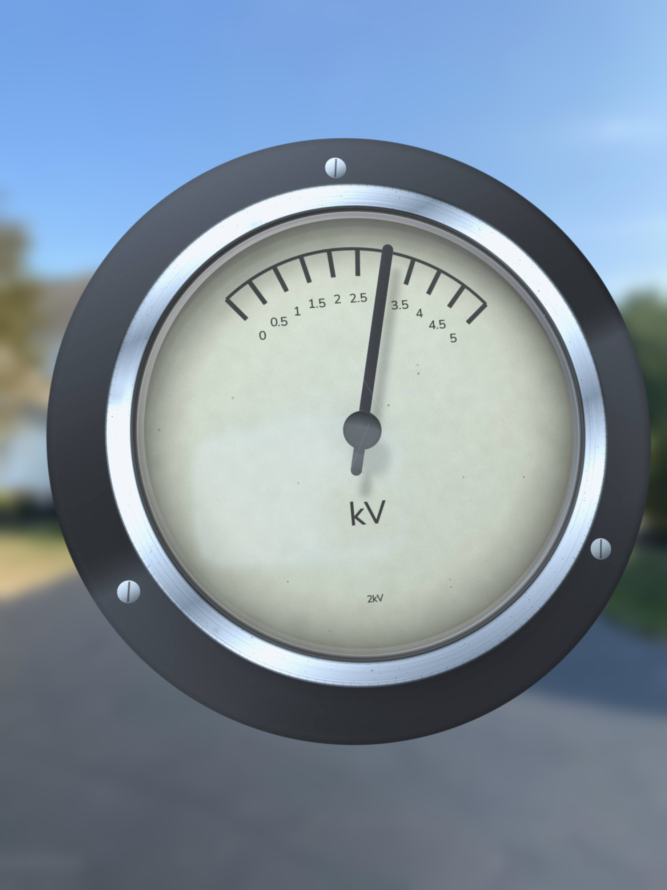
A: {"value": 3, "unit": "kV"}
